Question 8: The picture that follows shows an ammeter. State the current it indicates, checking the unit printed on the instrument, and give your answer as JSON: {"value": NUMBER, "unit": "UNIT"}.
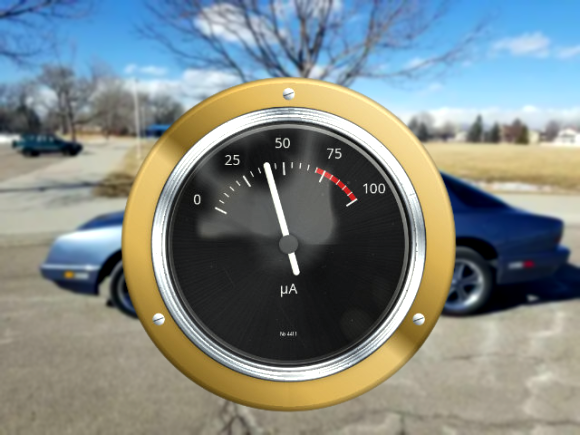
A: {"value": 40, "unit": "µA"}
